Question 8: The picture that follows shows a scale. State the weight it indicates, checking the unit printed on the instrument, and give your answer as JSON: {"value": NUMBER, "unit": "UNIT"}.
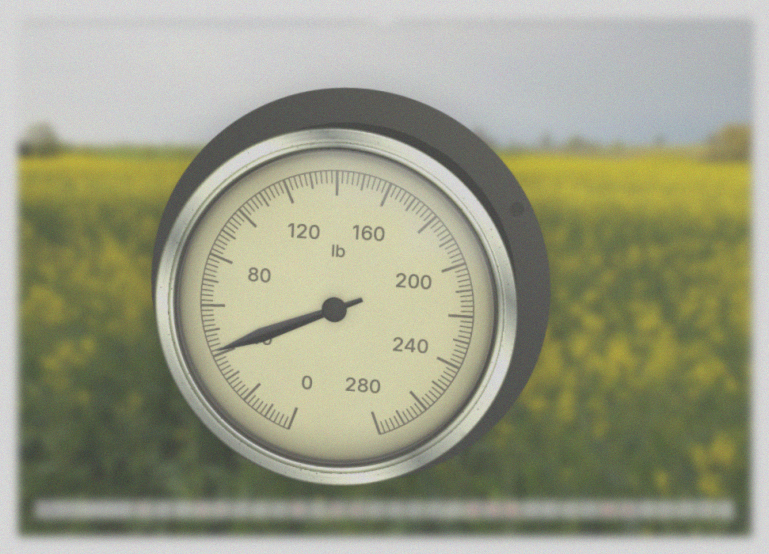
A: {"value": 42, "unit": "lb"}
